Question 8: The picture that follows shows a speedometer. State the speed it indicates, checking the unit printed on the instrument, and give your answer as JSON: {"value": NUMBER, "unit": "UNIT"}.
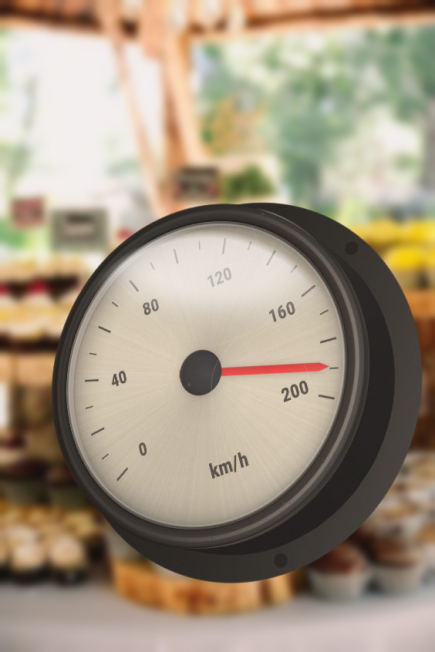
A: {"value": 190, "unit": "km/h"}
